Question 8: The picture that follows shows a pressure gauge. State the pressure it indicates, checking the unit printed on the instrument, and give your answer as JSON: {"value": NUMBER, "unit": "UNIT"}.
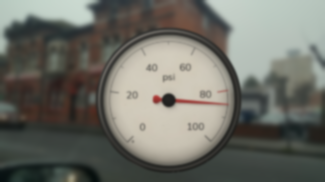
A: {"value": 85, "unit": "psi"}
